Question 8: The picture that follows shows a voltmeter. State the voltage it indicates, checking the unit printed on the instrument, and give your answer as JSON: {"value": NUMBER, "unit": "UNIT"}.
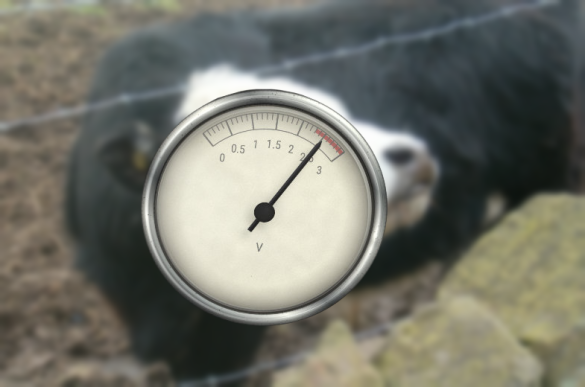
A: {"value": 2.5, "unit": "V"}
